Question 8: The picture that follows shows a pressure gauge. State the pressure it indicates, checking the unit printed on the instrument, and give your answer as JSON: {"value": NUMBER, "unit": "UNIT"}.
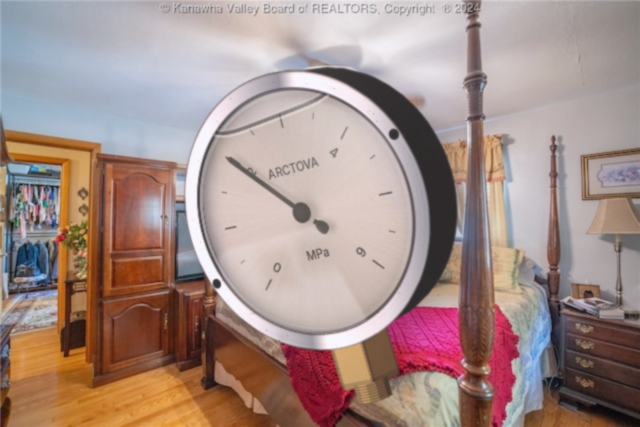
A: {"value": 2, "unit": "MPa"}
